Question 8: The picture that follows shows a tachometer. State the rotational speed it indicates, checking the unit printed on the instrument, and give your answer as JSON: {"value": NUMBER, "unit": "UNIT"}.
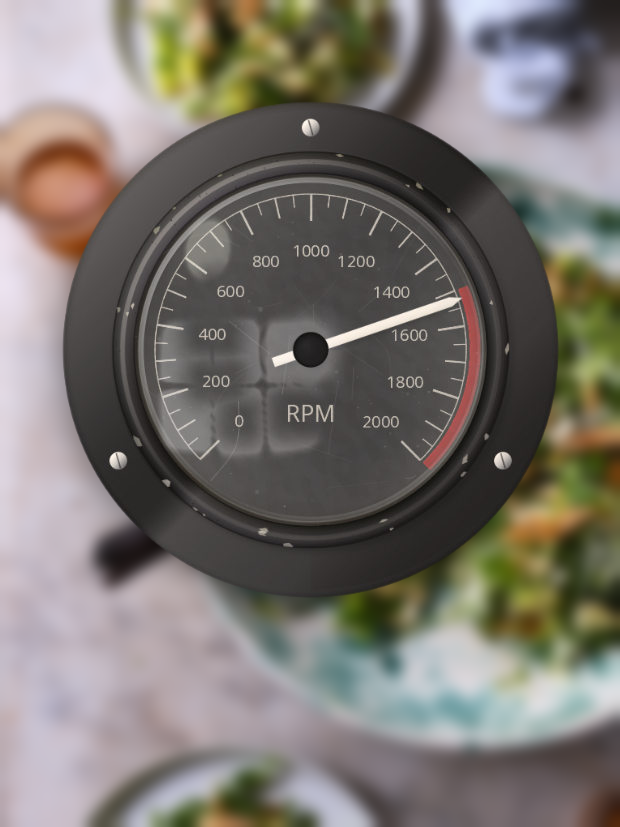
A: {"value": 1525, "unit": "rpm"}
